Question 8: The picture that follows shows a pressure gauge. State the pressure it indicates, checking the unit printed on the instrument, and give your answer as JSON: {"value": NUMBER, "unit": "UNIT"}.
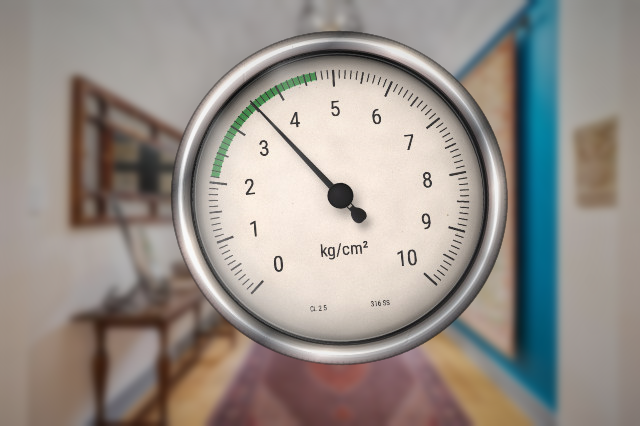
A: {"value": 3.5, "unit": "kg/cm²"}
